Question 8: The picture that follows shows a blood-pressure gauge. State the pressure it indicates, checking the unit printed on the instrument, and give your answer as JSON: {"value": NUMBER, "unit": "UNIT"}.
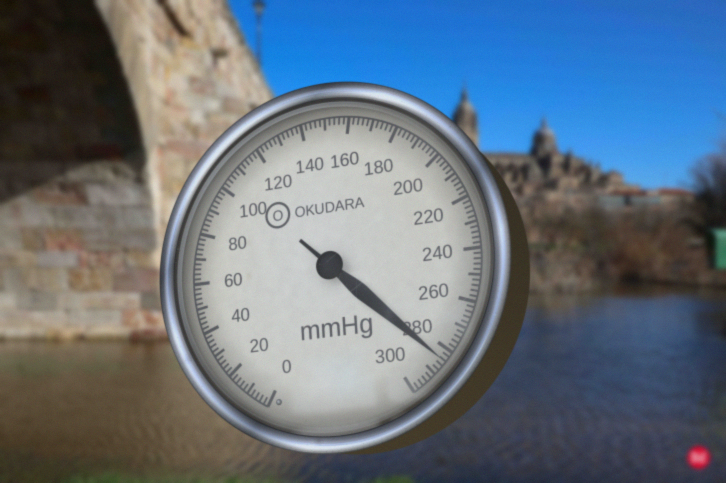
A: {"value": 284, "unit": "mmHg"}
